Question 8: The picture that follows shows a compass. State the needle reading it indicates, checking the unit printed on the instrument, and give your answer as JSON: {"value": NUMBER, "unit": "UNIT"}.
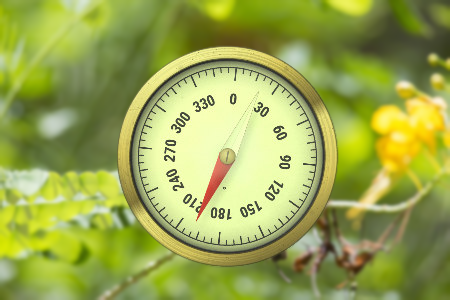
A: {"value": 200, "unit": "°"}
